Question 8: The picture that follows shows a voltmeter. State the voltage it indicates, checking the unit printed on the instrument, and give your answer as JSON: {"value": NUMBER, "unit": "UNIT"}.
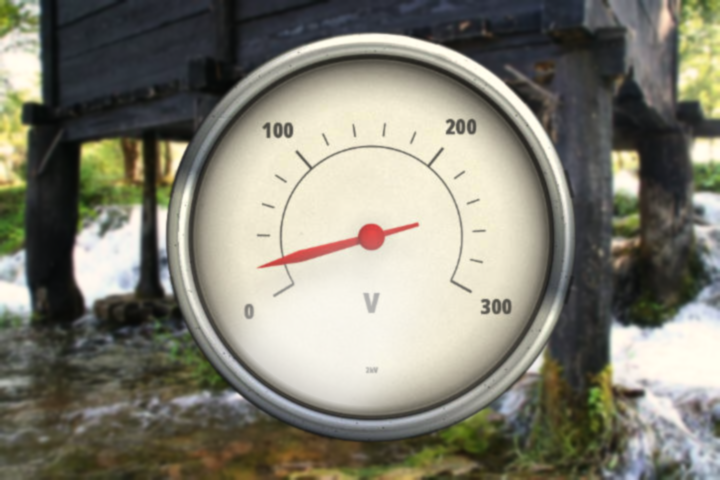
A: {"value": 20, "unit": "V"}
